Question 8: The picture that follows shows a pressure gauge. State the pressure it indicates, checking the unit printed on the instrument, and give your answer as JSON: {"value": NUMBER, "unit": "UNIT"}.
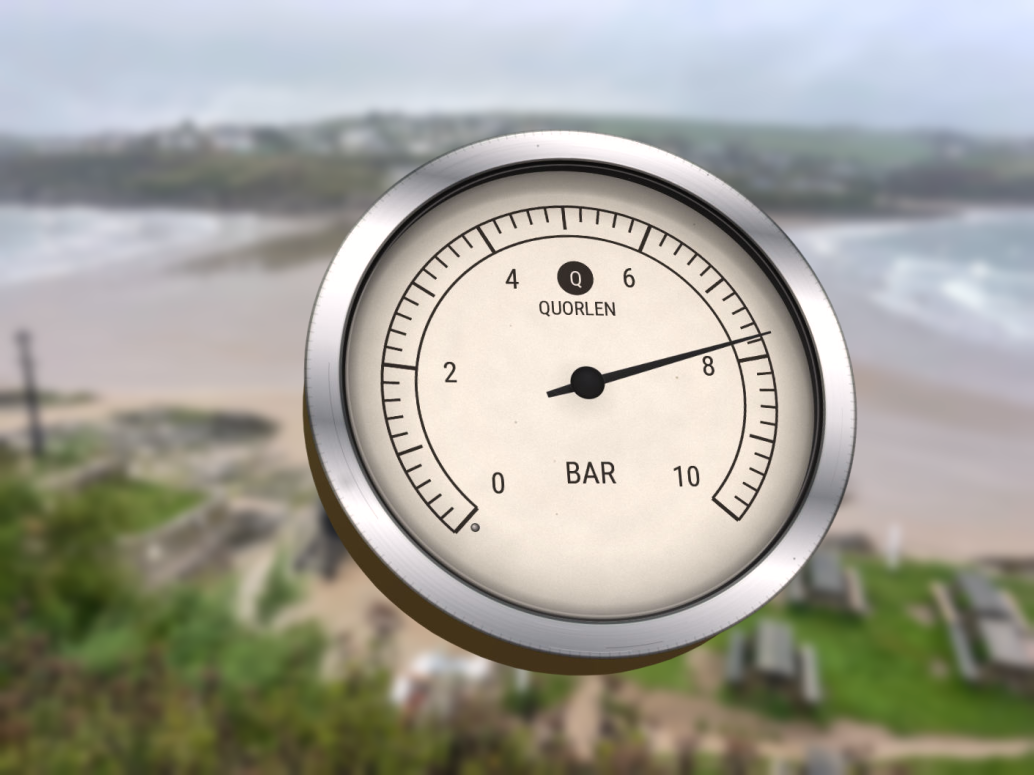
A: {"value": 7.8, "unit": "bar"}
